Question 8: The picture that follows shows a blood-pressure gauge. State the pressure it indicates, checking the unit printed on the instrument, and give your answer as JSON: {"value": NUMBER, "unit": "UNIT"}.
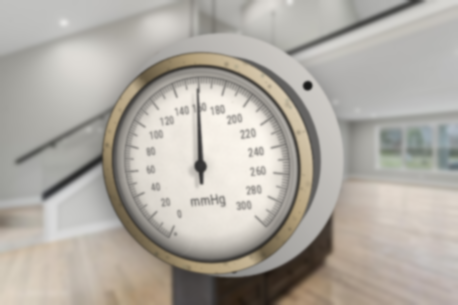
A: {"value": 160, "unit": "mmHg"}
